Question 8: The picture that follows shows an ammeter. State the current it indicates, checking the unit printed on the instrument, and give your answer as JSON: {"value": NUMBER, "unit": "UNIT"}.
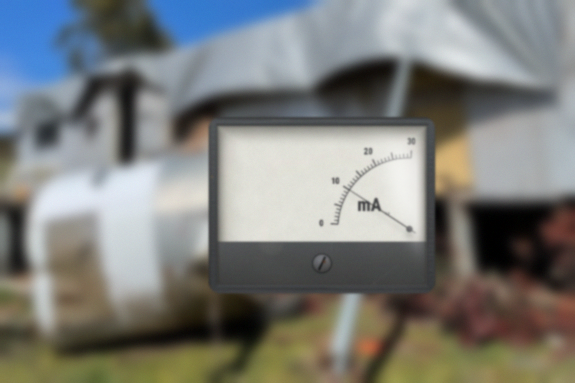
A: {"value": 10, "unit": "mA"}
